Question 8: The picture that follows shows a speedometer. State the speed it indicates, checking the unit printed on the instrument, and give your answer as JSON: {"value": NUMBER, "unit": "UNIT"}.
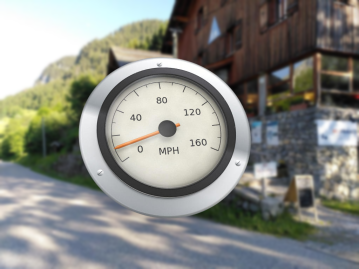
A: {"value": 10, "unit": "mph"}
